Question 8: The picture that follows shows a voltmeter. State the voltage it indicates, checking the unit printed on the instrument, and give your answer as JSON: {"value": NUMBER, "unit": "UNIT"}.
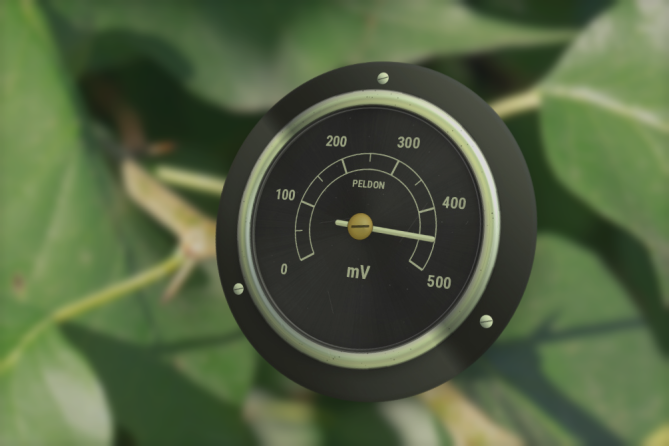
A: {"value": 450, "unit": "mV"}
